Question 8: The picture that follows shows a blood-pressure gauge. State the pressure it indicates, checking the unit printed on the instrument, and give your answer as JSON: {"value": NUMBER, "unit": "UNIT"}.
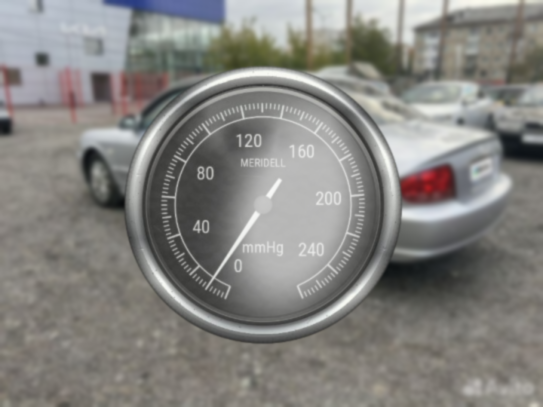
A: {"value": 10, "unit": "mmHg"}
